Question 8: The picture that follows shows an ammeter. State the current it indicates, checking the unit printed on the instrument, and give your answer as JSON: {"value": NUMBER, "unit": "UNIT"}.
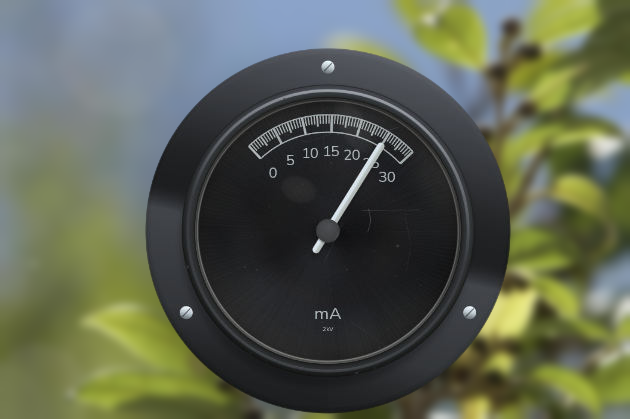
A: {"value": 25, "unit": "mA"}
